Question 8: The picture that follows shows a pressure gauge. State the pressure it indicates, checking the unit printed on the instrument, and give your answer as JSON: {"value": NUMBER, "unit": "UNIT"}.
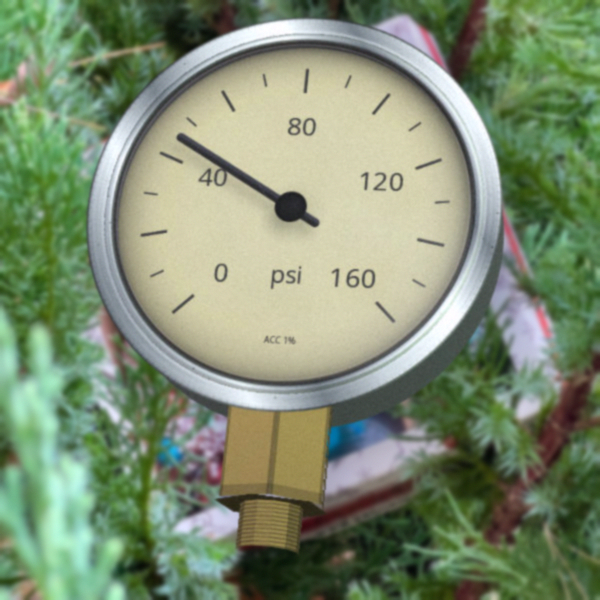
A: {"value": 45, "unit": "psi"}
